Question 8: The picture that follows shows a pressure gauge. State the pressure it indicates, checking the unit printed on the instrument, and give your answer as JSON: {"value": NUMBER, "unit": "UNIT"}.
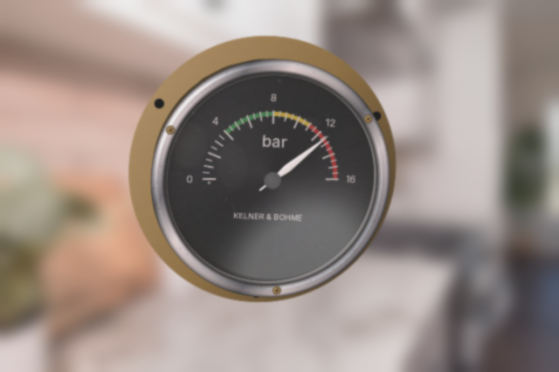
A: {"value": 12.5, "unit": "bar"}
